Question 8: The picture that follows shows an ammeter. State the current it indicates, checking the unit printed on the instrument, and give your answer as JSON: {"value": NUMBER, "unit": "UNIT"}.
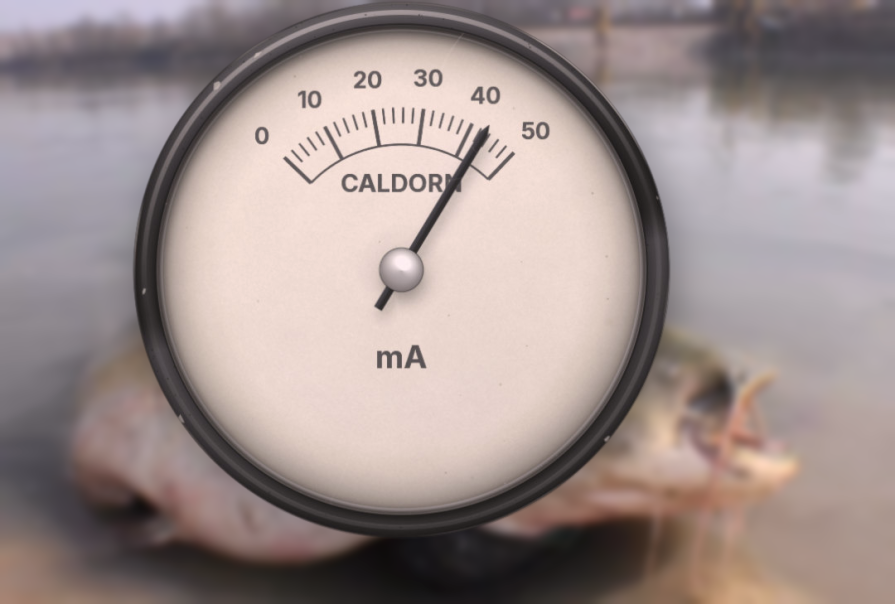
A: {"value": 43, "unit": "mA"}
